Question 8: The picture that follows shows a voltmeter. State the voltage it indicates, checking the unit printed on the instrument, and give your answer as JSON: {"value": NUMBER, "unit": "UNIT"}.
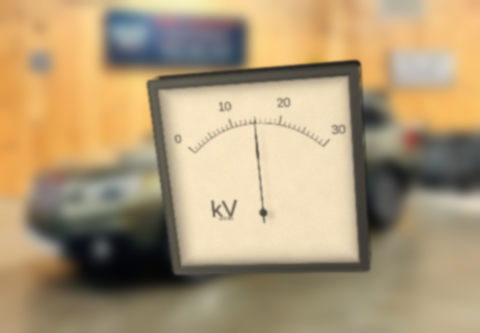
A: {"value": 15, "unit": "kV"}
